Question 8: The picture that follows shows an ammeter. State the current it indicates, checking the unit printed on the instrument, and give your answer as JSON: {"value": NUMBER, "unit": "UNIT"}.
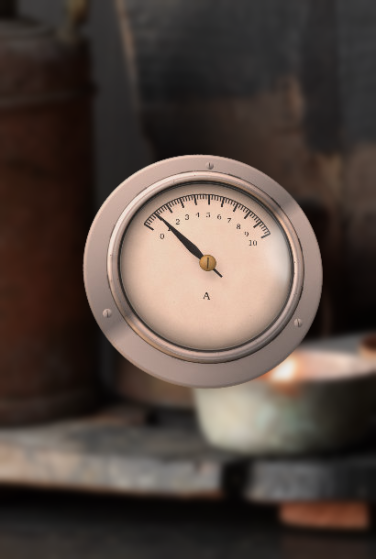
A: {"value": 1, "unit": "A"}
